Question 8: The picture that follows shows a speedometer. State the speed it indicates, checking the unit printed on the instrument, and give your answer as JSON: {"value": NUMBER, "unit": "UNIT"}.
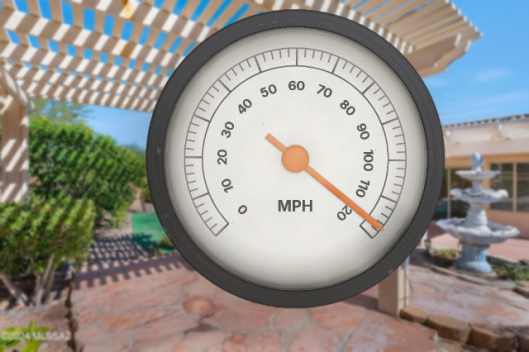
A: {"value": 117, "unit": "mph"}
